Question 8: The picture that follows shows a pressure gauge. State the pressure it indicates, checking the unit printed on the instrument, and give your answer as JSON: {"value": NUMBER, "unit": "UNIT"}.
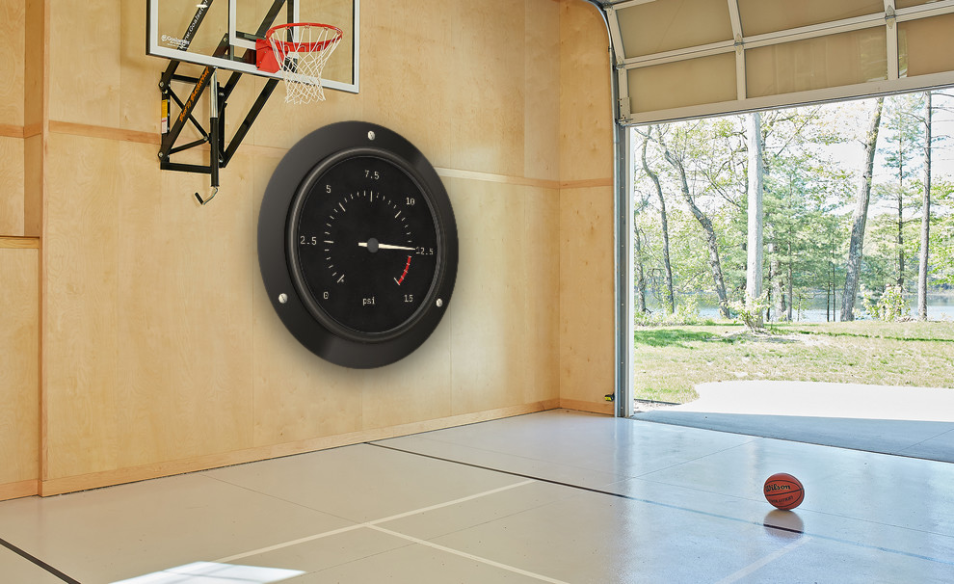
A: {"value": 12.5, "unit": "psi"}
